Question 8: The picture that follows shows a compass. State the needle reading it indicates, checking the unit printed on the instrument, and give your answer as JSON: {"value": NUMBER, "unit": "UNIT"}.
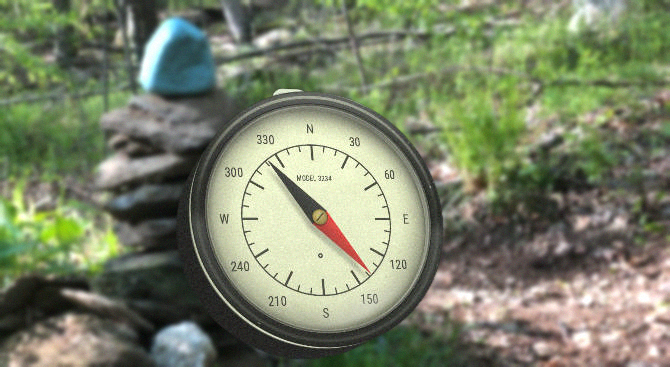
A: {"value": 140, "unit": "°"}
